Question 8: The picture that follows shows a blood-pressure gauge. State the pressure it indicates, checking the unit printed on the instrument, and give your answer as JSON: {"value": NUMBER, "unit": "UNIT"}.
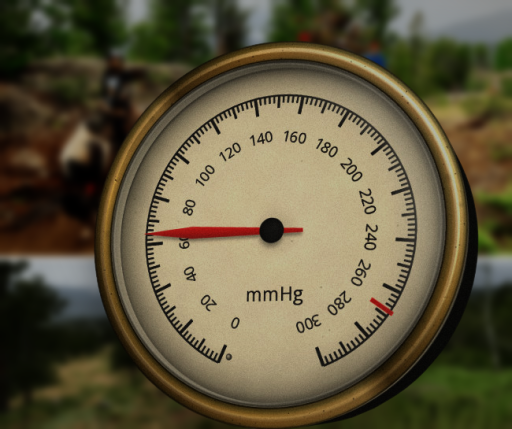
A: {"value": 64, "unit": "mmHg"}
